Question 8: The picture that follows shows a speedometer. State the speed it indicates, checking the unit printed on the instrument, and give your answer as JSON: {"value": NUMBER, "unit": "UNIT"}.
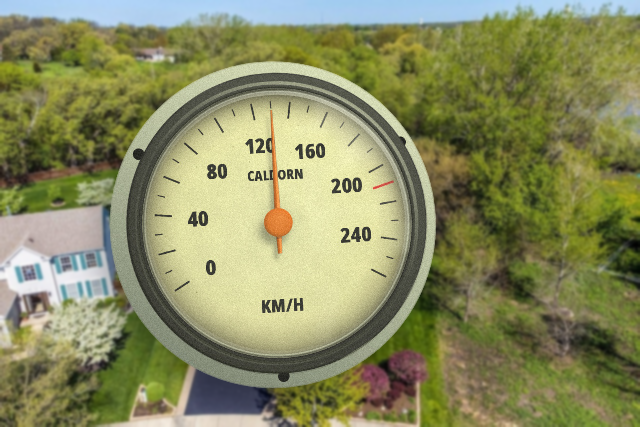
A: {"value": 130, "unit": "km/h"}
